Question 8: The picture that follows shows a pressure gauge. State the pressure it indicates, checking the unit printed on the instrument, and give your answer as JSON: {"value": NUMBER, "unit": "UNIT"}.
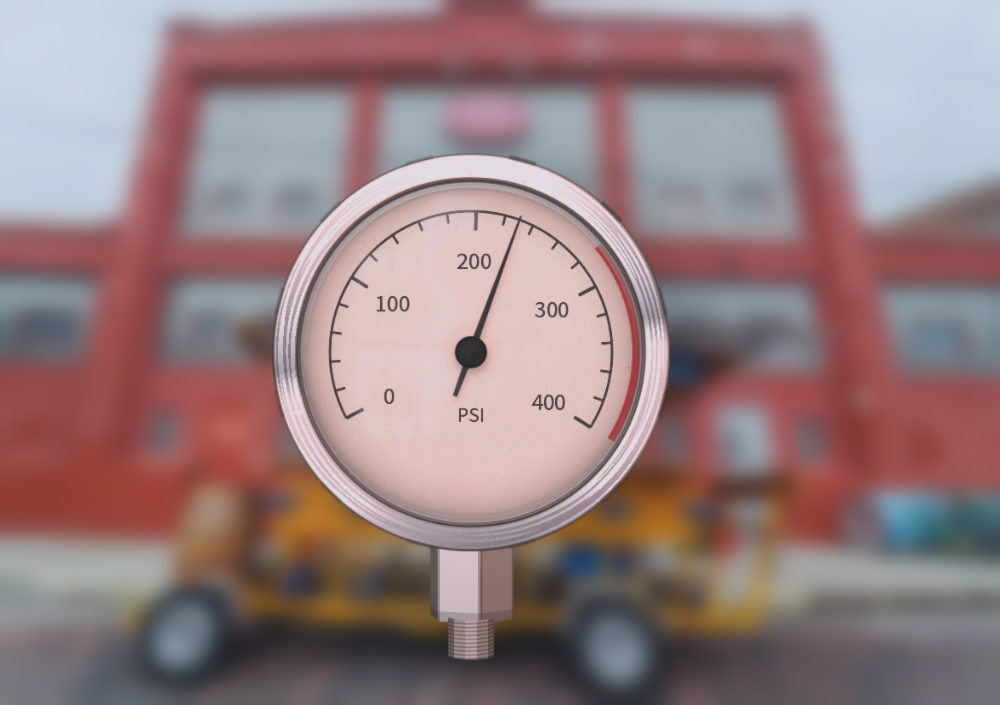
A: {"value": 230, "unit": "psi"}
